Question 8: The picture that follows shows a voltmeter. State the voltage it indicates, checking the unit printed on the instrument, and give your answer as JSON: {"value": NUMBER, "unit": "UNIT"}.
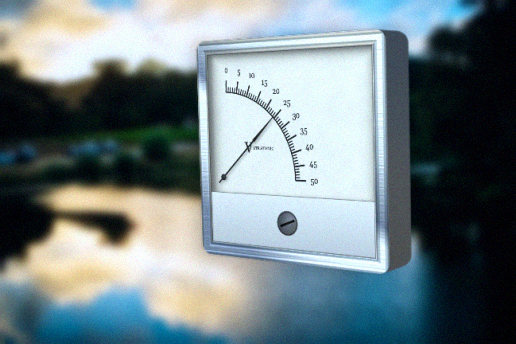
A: {"value": 25, "unit": "V"}
